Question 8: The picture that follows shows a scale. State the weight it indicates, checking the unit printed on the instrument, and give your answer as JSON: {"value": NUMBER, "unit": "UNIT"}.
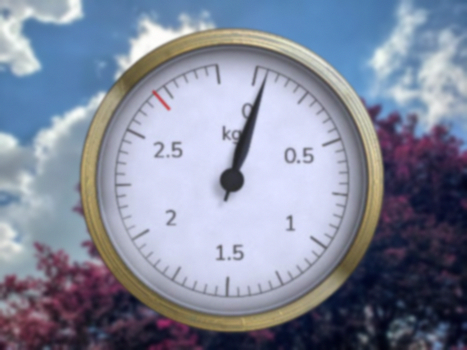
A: {"value": 0.05, "unit": "kg"}
